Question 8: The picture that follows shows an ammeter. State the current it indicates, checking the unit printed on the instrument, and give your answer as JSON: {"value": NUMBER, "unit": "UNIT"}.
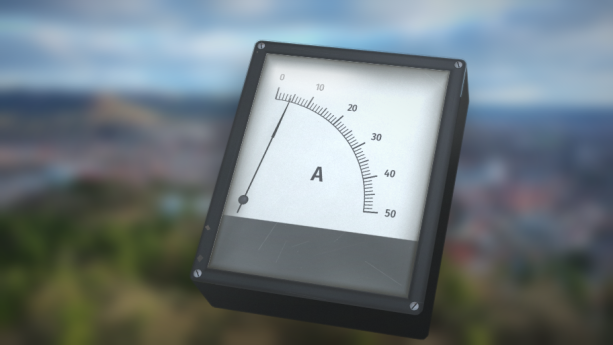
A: {"value": 5, "unit": "A"}
